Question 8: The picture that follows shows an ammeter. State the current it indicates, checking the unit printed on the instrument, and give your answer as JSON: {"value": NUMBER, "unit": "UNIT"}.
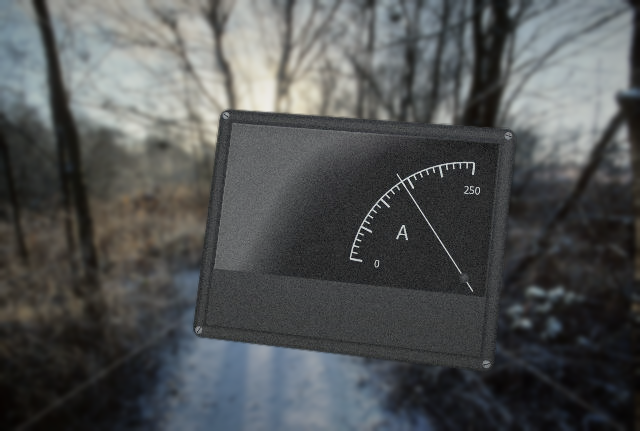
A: {"value": 140, "unit": "A"}
